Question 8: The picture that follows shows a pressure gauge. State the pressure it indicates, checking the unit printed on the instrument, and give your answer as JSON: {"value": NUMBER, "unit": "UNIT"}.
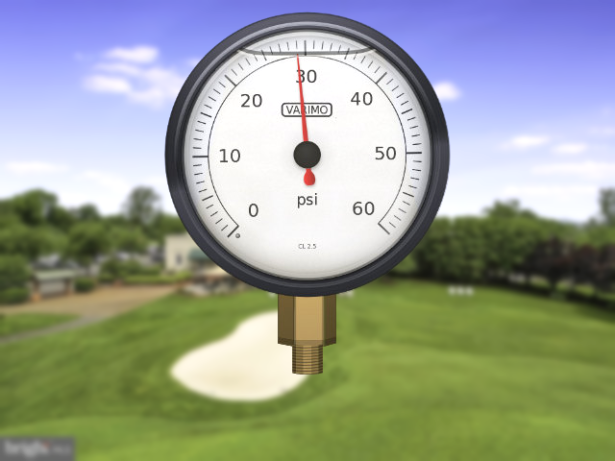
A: {"value": 29, "unit": "psi"}
